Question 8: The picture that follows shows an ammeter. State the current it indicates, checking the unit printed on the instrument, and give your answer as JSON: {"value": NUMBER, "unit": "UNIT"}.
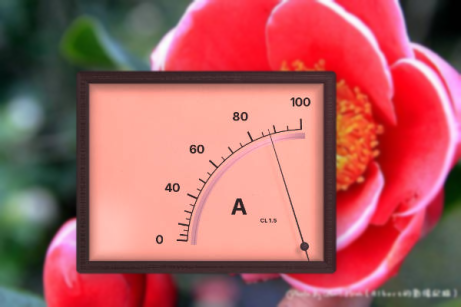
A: {"value": 87.5, "unit": "A"}
